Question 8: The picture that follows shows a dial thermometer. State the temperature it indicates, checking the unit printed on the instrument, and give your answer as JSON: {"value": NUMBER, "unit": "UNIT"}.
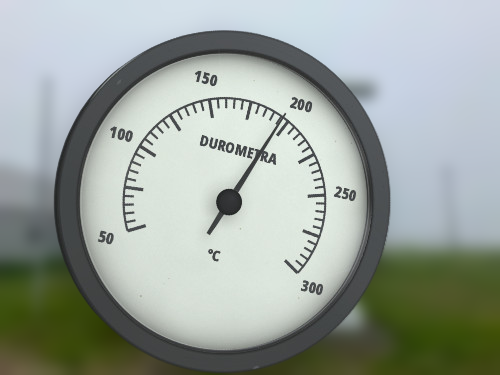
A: {"value": 195, "unit": "°C"}
